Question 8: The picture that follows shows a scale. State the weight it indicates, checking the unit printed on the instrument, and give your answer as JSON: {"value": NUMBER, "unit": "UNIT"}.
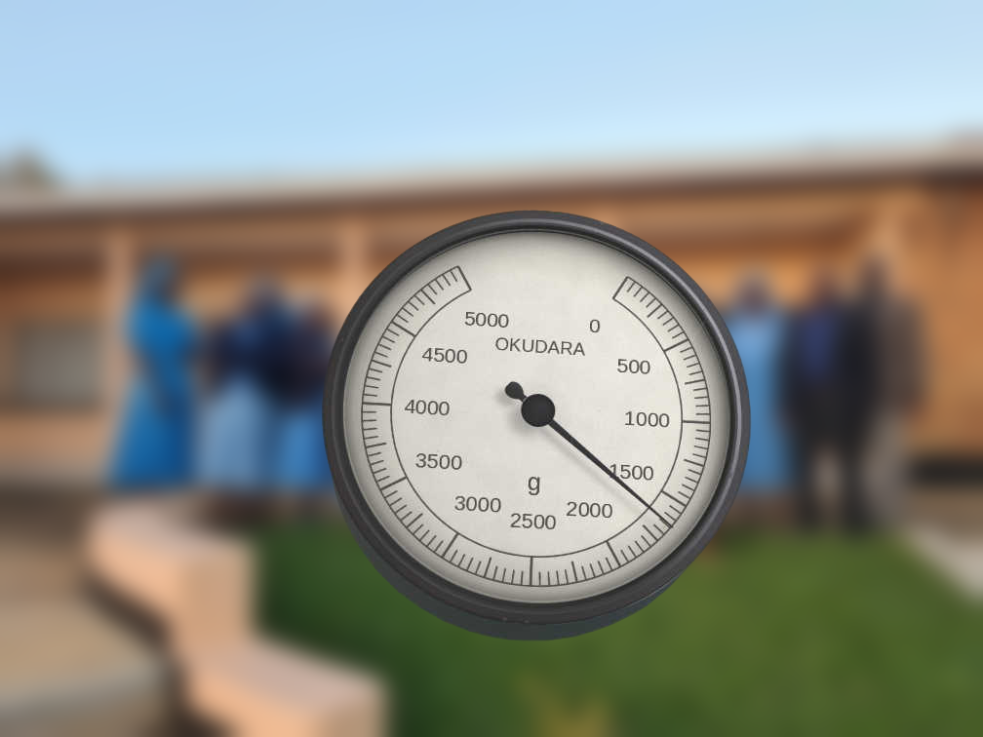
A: {"value": 1650, "unit": "g"}
